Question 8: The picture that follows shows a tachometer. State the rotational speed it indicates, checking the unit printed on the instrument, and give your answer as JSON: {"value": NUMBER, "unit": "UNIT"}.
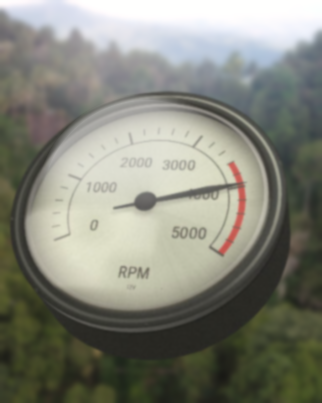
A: {"value": 4000, "unit": "rpm"}
